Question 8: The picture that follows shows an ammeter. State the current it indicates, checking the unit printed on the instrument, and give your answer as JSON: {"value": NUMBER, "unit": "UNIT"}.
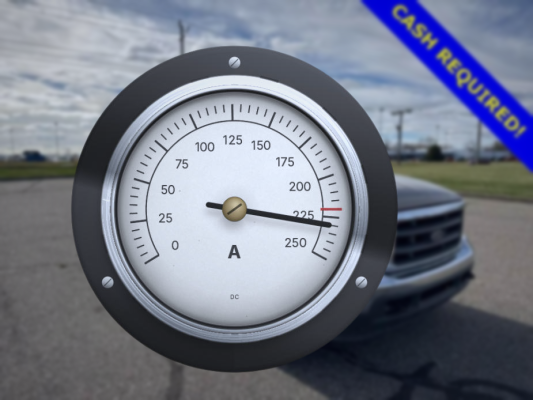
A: {"value": 230, "unit": "A"}
